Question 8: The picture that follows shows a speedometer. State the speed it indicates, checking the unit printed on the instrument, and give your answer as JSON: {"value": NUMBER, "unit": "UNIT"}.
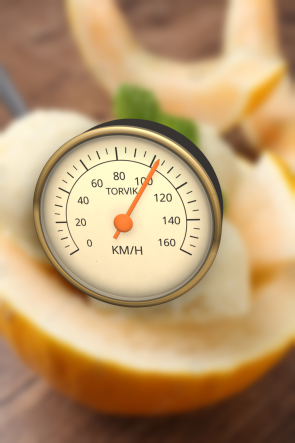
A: {"value": 102.5, "unit": "km/h"}
